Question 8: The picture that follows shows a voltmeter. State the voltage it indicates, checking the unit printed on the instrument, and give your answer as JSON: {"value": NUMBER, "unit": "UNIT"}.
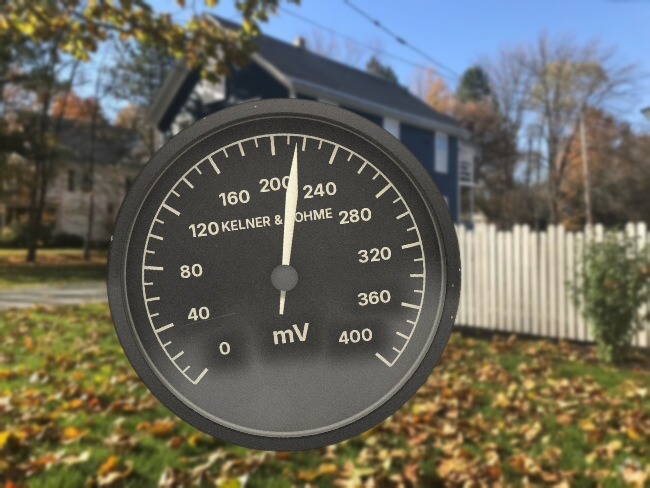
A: {"value": 215, "unit": "mV"}
